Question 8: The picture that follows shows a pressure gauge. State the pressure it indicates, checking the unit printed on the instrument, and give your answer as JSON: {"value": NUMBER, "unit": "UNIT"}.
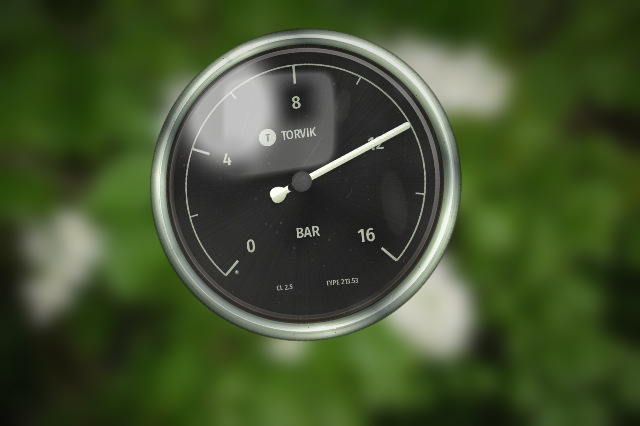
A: {"value": 12, "unit": "bar"}
